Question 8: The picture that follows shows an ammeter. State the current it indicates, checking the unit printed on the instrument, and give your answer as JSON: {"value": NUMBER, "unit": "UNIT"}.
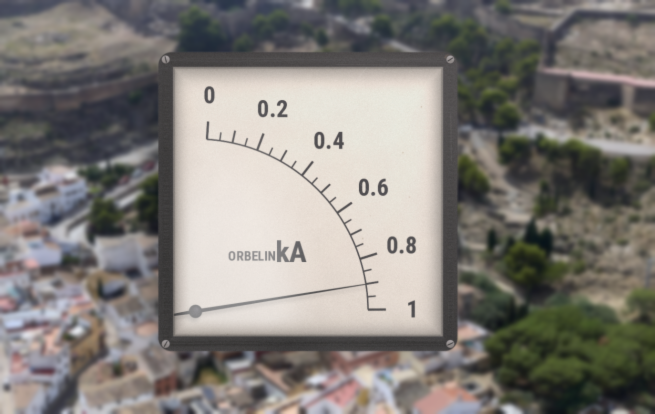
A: {"value": 0.9, "unit": "kA"}
